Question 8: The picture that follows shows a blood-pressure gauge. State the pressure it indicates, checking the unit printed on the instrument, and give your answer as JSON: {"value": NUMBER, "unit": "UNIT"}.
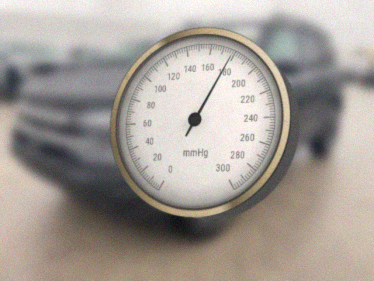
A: {"value": 180, "unit": "mmHg"}
